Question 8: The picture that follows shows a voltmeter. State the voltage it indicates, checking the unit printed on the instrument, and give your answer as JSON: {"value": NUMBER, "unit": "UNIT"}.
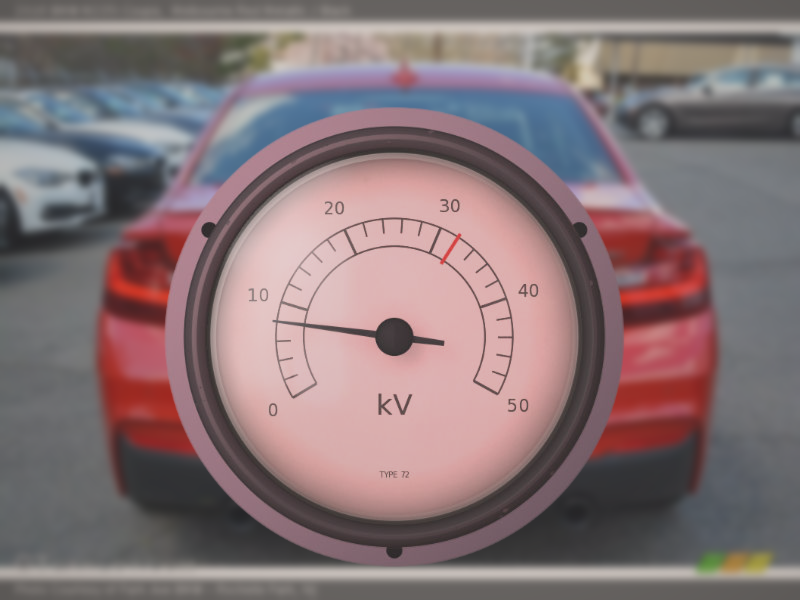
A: {"value": 8, "unit": "kV"}
